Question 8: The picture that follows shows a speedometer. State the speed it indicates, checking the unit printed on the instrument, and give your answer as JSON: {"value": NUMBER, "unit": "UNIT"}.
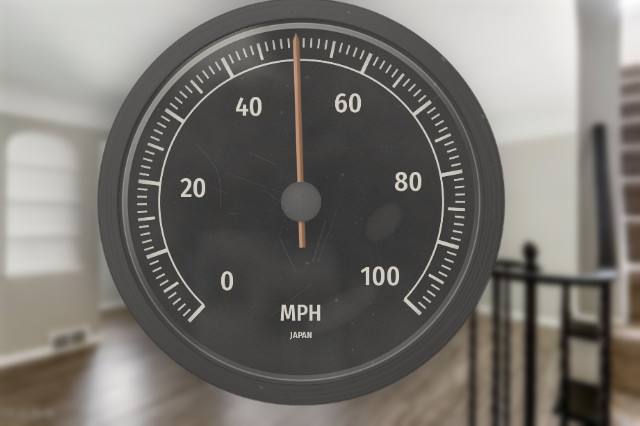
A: {"value": 50, "unit": "mph"}
